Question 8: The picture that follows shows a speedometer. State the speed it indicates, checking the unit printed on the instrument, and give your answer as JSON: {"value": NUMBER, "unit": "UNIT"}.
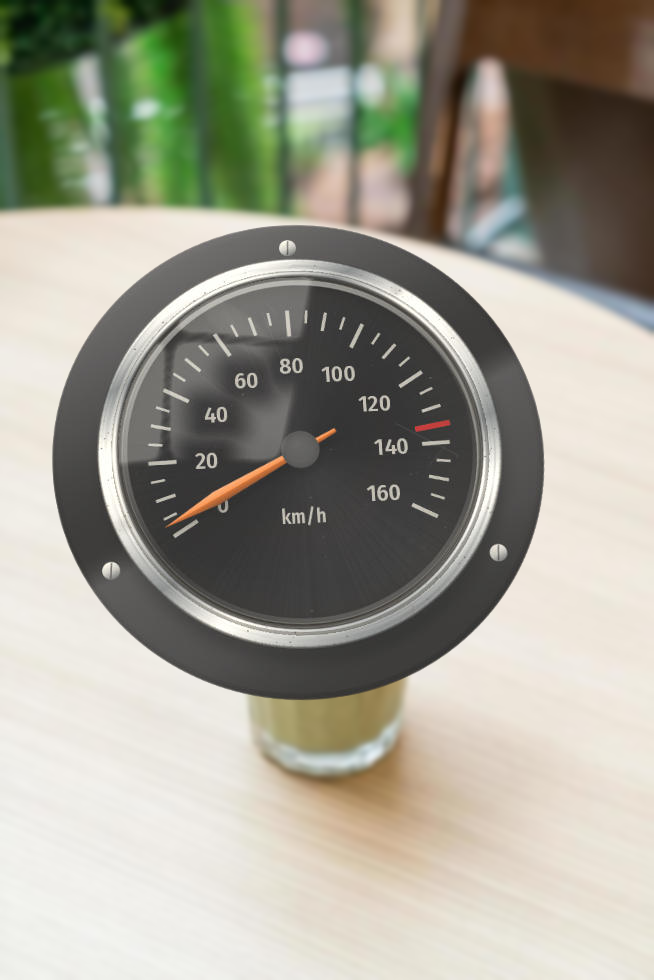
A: {"value": 2.5, "unit": "km/h"}
